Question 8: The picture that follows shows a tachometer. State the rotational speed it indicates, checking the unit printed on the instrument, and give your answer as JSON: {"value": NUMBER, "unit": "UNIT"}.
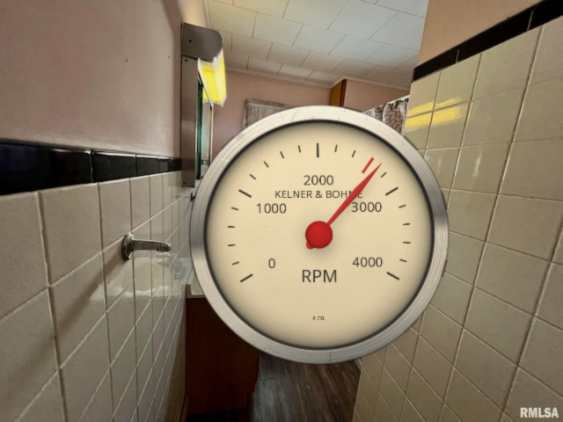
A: {"value": 2700, "unit": "rpm"}
